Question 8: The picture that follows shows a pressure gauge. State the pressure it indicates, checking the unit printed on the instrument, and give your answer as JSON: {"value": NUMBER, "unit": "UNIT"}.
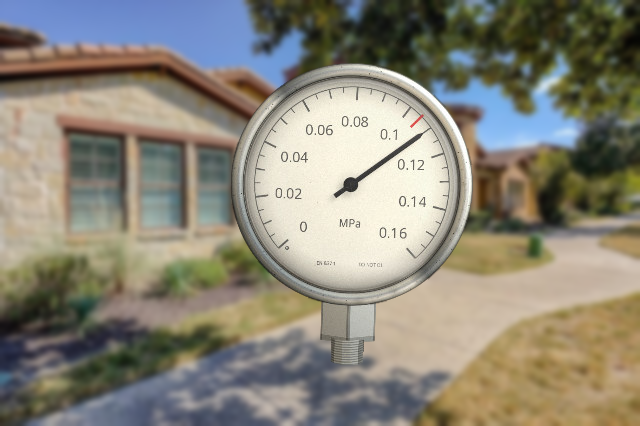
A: {"value": 0.11, "unit": "MPa"}
